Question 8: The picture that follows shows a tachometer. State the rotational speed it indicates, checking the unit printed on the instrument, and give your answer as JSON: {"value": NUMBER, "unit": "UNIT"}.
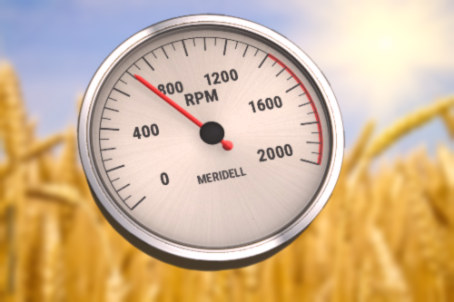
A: {"value": 700, "unit": "rpm"}
